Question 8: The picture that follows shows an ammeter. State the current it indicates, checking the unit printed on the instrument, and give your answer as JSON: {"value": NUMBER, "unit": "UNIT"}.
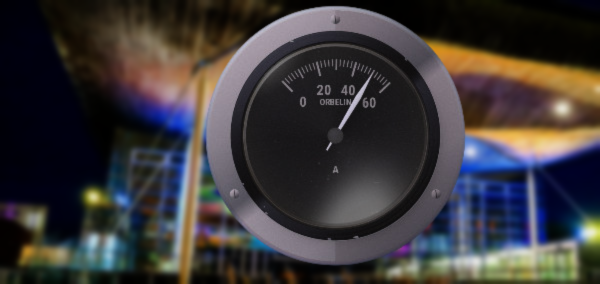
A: {"value": 50, "unit": "A"}
